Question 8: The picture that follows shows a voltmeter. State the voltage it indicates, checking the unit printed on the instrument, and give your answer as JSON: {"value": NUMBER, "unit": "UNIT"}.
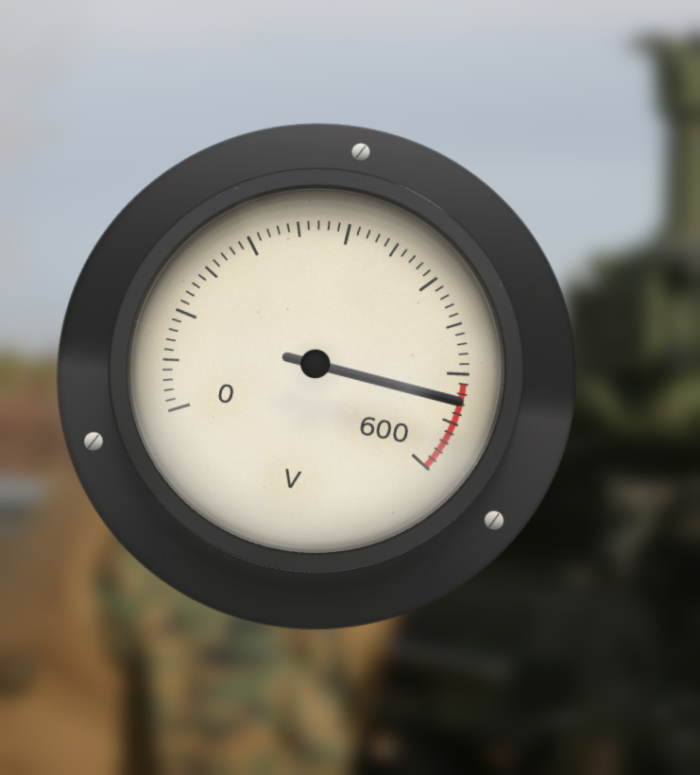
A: {"value": 530, "unit": "V"}
